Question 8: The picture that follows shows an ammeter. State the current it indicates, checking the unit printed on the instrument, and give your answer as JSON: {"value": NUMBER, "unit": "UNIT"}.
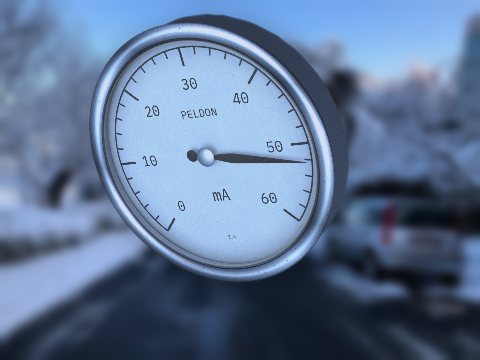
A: {"value": 52, "unit": "mA"}
